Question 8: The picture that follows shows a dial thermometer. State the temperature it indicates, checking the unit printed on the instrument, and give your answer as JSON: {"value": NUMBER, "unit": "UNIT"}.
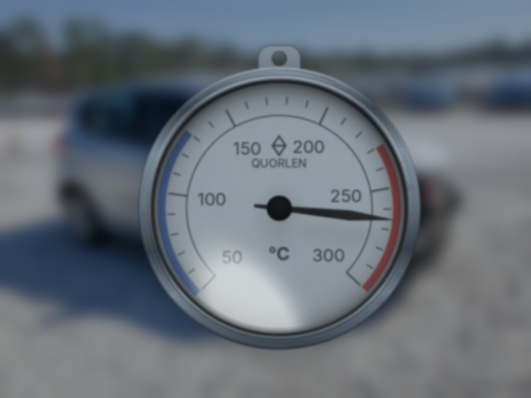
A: {"value": 265, "unit": "°C"}
